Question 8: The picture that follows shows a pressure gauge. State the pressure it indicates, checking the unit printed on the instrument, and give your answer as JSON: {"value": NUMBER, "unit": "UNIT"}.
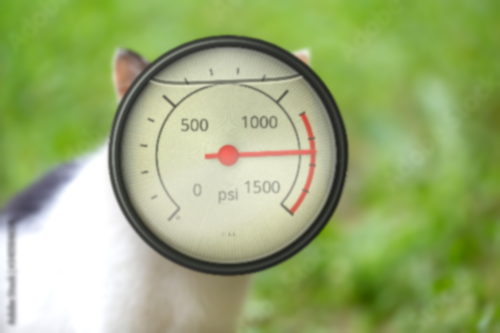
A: {"value": 1250, "unit": "psi"}
